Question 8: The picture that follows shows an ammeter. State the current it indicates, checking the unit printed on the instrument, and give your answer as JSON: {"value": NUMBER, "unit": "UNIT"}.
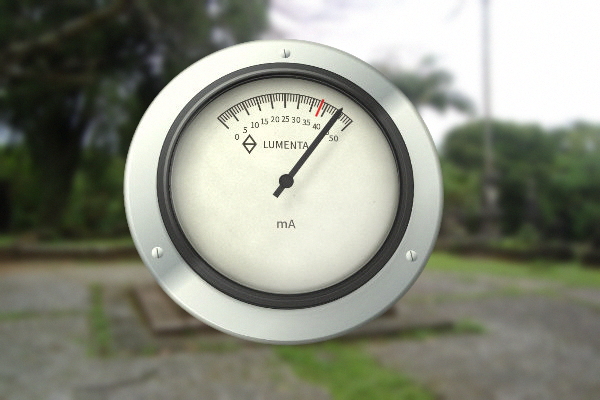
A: {"value": 45, "unit": "mA"}
